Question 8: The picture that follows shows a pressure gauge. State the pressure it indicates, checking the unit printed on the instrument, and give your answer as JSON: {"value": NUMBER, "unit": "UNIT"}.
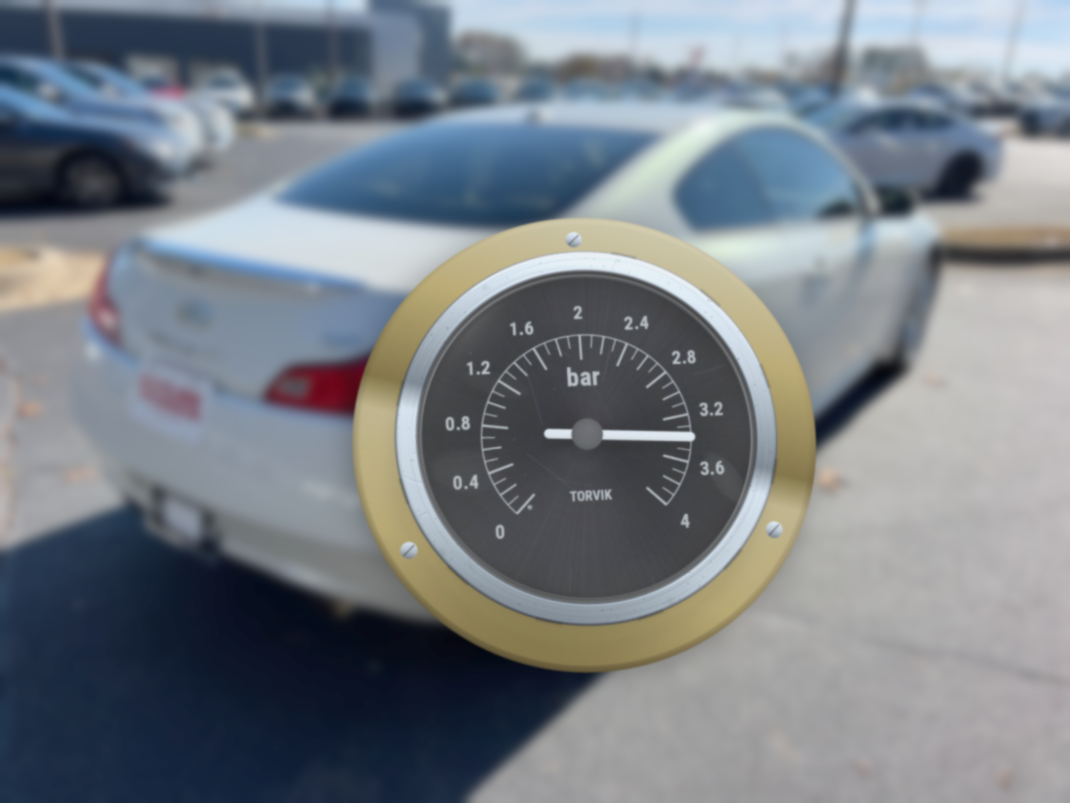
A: {"value": 3.4, "unit": "bar"}
